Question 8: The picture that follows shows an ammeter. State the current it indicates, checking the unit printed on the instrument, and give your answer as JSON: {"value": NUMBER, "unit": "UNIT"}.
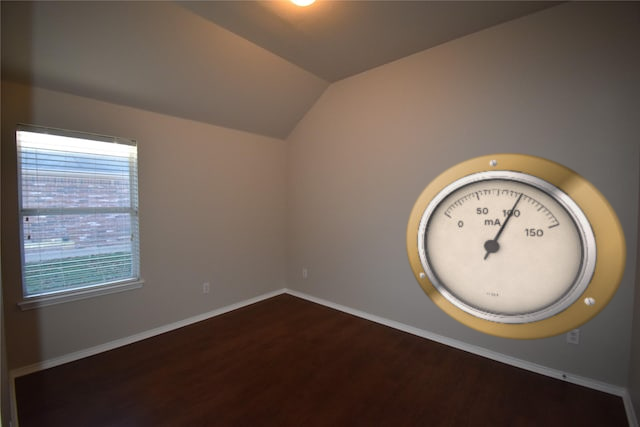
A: {"value": 100, "unit": "mA"}
